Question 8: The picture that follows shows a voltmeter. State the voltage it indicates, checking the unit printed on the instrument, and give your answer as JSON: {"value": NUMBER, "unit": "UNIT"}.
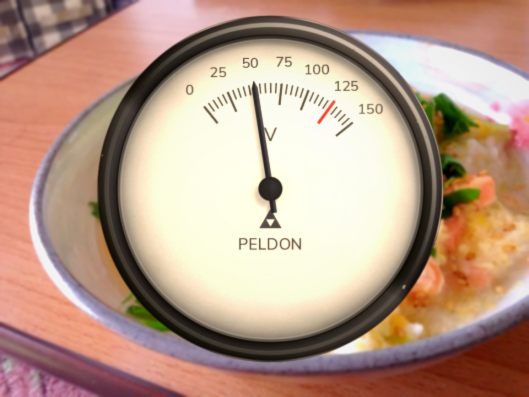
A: {"value": 50, "unit": "V"}
